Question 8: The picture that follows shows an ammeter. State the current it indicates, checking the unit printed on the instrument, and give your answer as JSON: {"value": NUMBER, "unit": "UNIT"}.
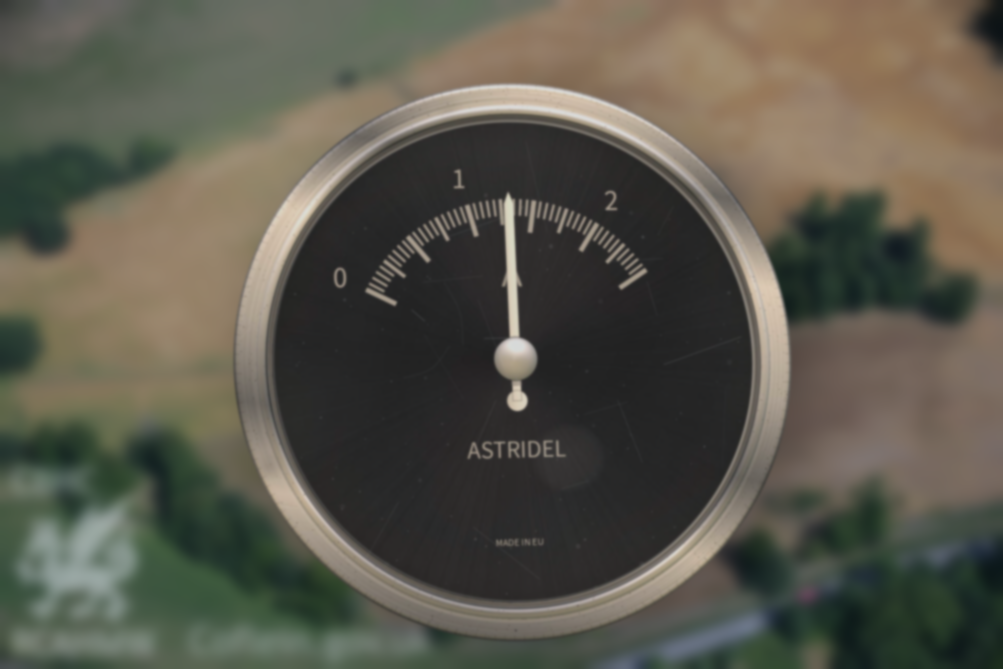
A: {"value": 1.3, "unit": "A"}
